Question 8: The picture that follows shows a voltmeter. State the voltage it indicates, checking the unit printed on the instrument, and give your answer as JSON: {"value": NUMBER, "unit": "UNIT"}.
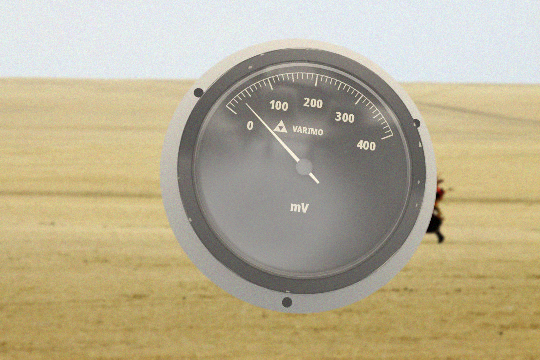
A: {"value": 30, "unit": "mV"}
